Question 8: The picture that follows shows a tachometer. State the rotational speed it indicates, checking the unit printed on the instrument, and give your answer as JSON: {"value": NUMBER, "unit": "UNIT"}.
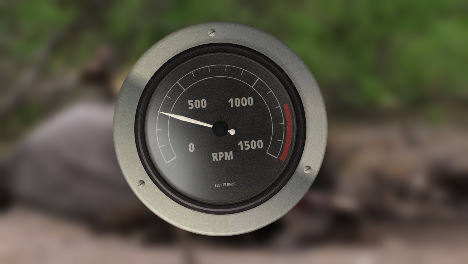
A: {"value": 300, "unit": "rpm"}
